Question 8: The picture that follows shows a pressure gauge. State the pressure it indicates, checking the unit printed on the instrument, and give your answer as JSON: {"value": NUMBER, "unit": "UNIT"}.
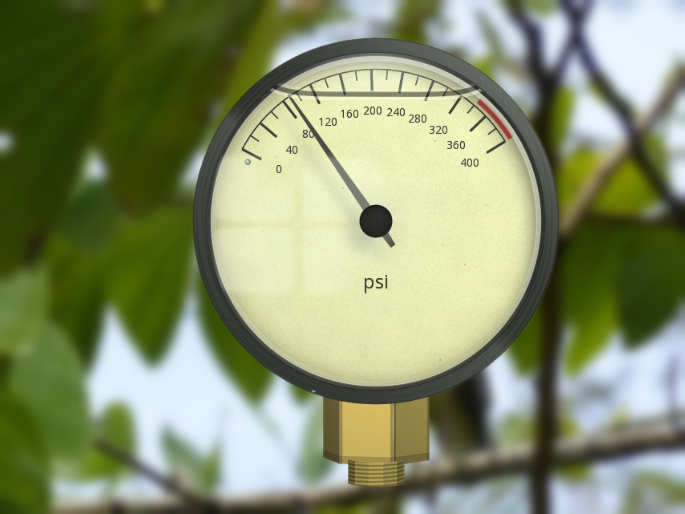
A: {"value": 90, "unit": "psi"}
